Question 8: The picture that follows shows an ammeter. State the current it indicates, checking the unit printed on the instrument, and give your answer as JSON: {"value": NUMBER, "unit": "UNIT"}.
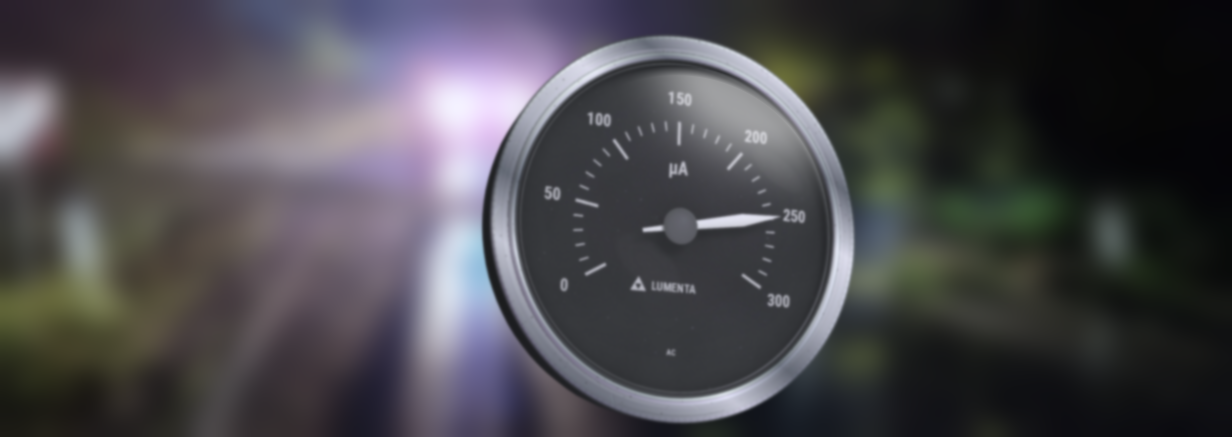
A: {"value": 250, "unit": "µA"}
